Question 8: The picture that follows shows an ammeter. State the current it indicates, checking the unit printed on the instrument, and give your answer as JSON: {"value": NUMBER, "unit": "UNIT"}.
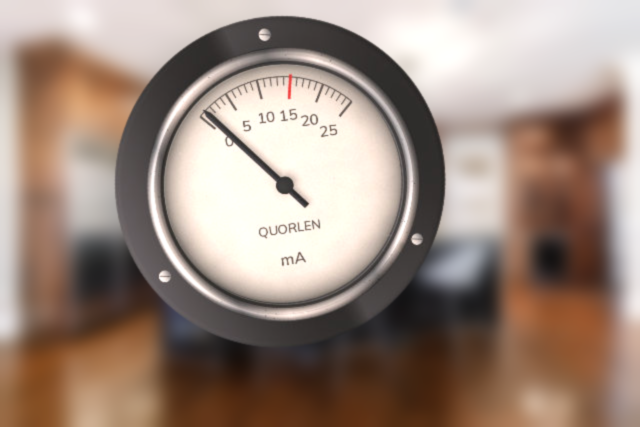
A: {"value": 1, "unit": "mA"}
